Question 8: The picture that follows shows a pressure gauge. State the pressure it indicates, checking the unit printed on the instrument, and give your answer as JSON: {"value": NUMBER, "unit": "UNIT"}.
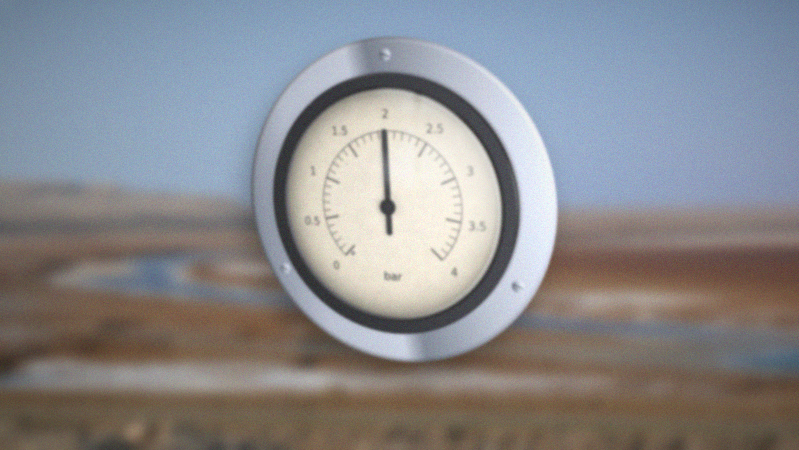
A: {"value": 2, "unit": "bar"}
